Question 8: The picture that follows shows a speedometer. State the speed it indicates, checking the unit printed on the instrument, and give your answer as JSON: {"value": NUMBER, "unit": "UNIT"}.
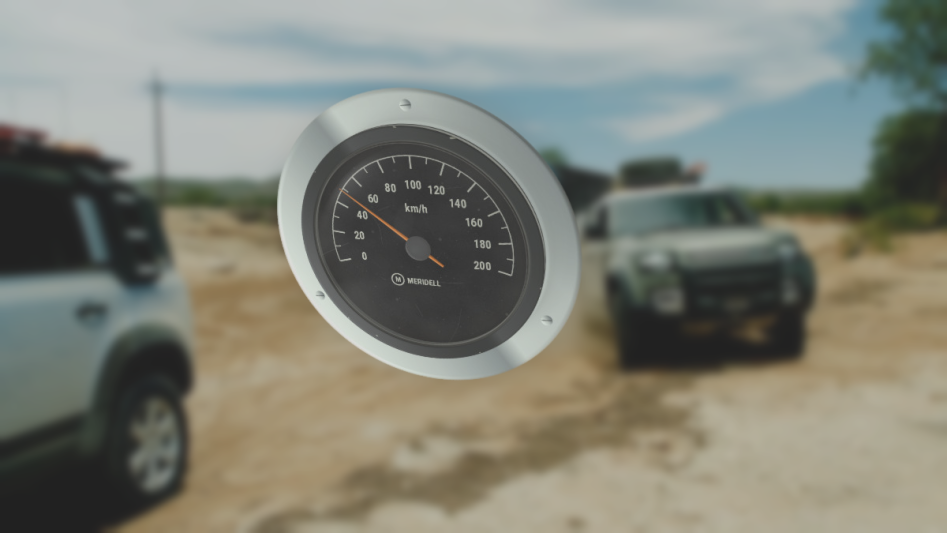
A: {"value": 50, "unit": "km/h"}
